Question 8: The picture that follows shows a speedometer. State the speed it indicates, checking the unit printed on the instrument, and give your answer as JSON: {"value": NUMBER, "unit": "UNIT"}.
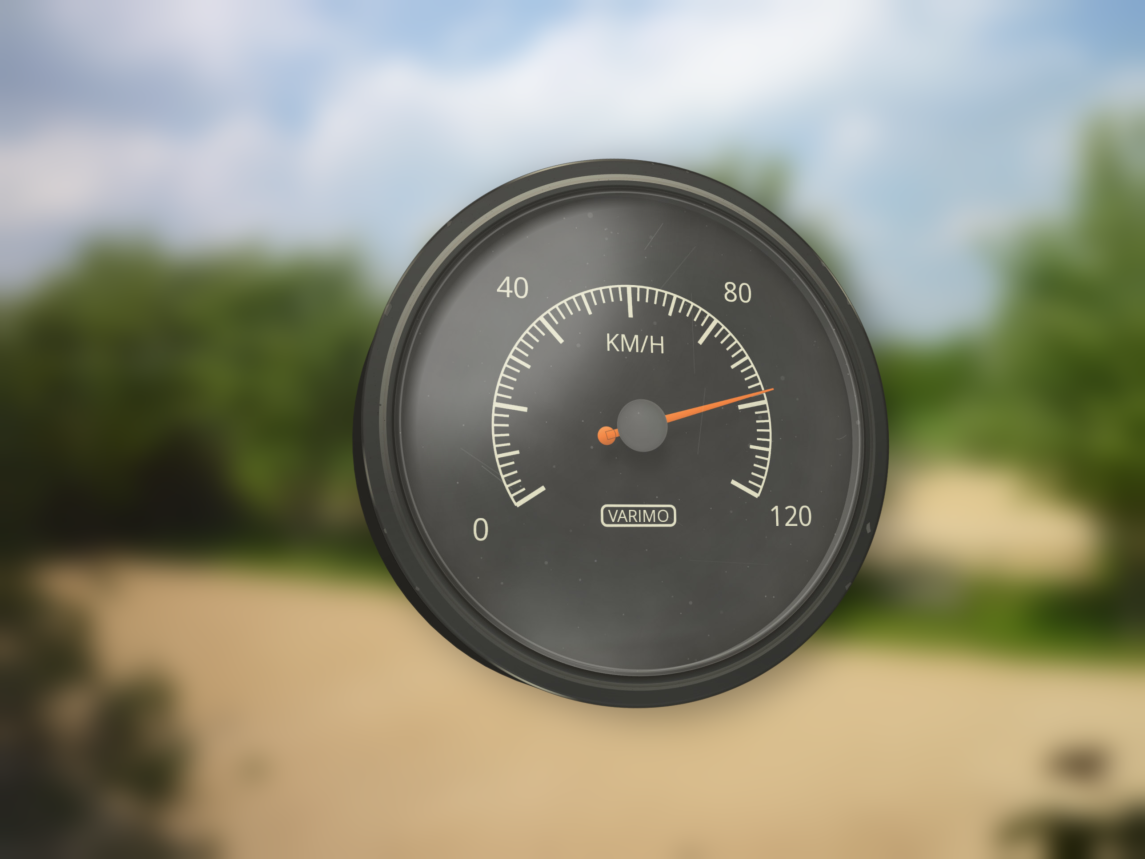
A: {"value": 98, "unit": "km/h"}
